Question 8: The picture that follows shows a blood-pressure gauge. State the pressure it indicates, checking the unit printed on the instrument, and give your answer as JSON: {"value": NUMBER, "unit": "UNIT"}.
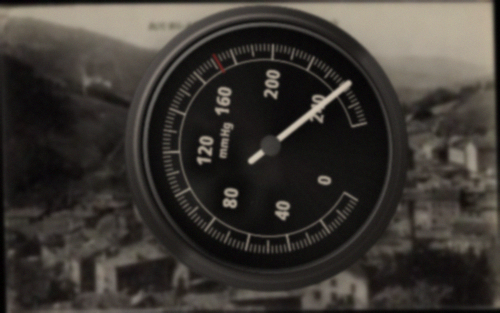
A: {"value": 240, "unit": "mmHg"}
